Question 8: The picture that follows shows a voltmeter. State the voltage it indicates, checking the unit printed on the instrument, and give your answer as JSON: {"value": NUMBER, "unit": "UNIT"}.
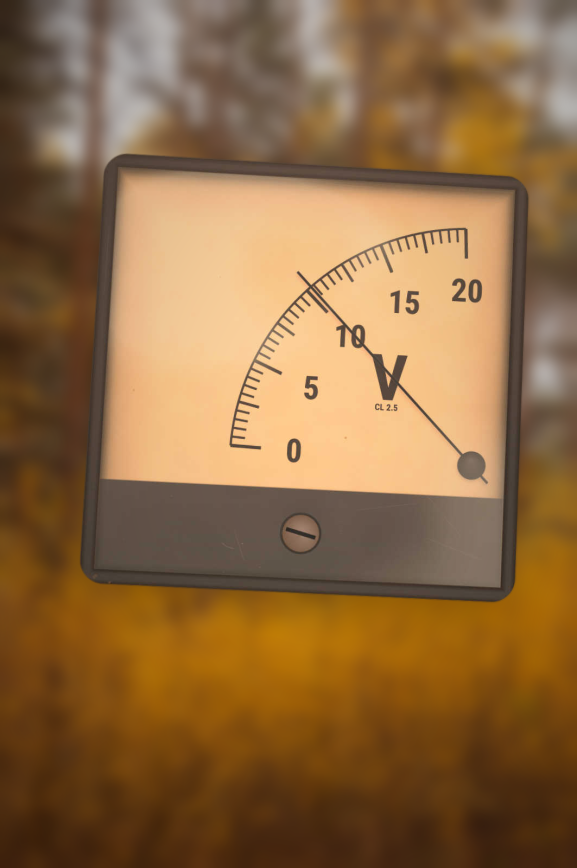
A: {"value": 10.25, "unit": "V"}
